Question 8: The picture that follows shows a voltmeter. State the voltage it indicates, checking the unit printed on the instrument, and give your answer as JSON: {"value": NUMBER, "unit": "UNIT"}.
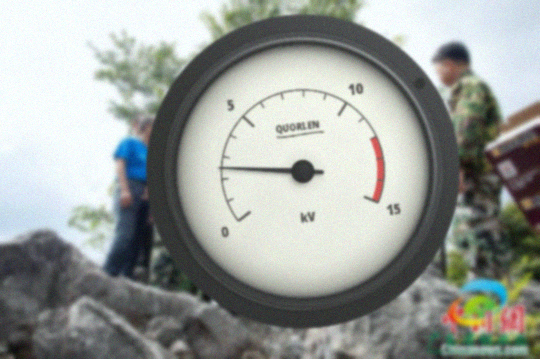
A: {"value": 2.5, "unit": "kV"}
